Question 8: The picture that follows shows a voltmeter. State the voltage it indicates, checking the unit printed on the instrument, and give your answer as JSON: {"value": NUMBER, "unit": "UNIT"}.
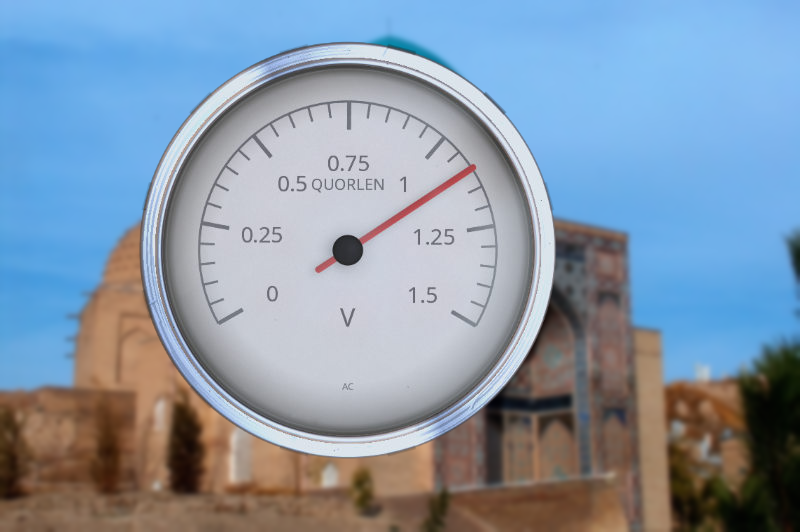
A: {"value": 1.1, "unit": "V"}
